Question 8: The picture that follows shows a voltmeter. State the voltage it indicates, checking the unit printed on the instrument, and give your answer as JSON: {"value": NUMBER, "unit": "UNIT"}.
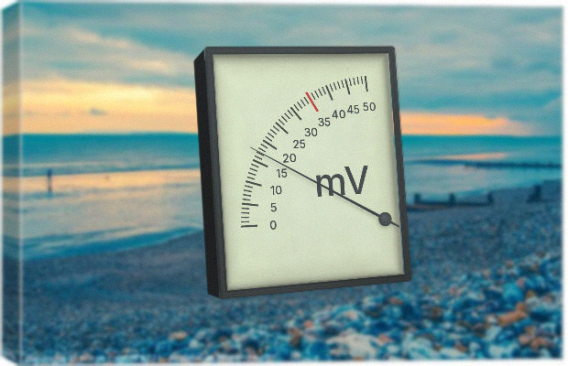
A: {"value": 17, "unit": "mV"}
